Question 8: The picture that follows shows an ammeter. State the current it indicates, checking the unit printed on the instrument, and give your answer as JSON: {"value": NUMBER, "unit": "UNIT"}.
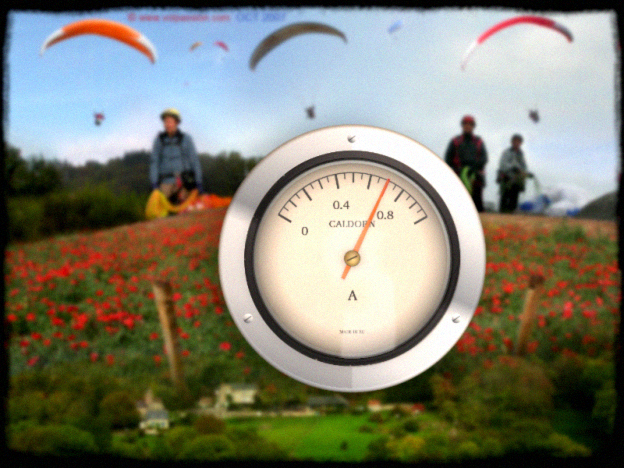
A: {"value": 0.7, "unit": "A"}
